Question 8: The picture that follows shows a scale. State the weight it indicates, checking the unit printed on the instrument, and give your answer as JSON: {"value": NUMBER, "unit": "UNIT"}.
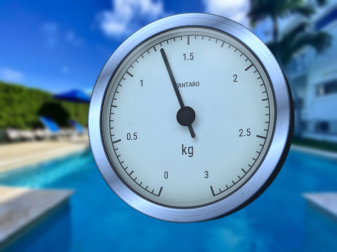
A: {"value": 1.3, "unit": "kg"}
